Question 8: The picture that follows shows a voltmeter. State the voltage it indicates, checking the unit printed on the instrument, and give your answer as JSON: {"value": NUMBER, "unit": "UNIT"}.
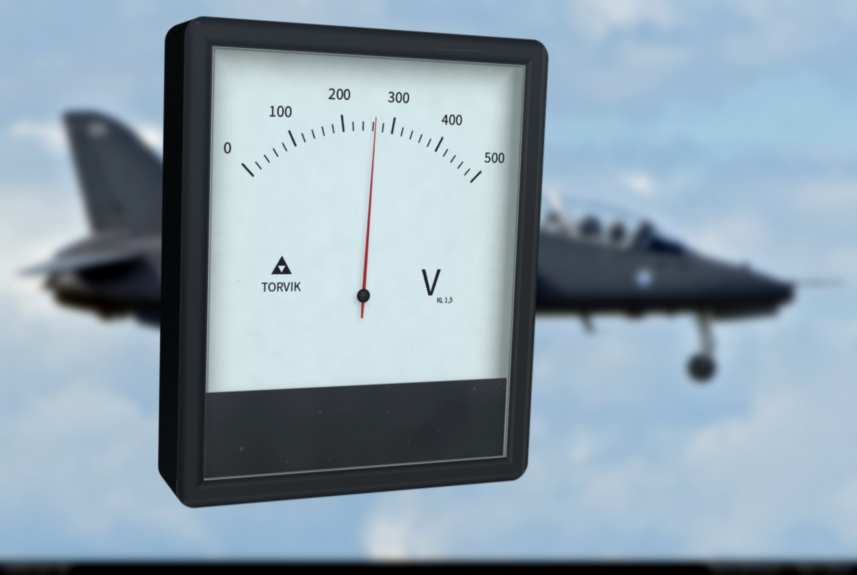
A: {"value": 260, "unit": "V"}
